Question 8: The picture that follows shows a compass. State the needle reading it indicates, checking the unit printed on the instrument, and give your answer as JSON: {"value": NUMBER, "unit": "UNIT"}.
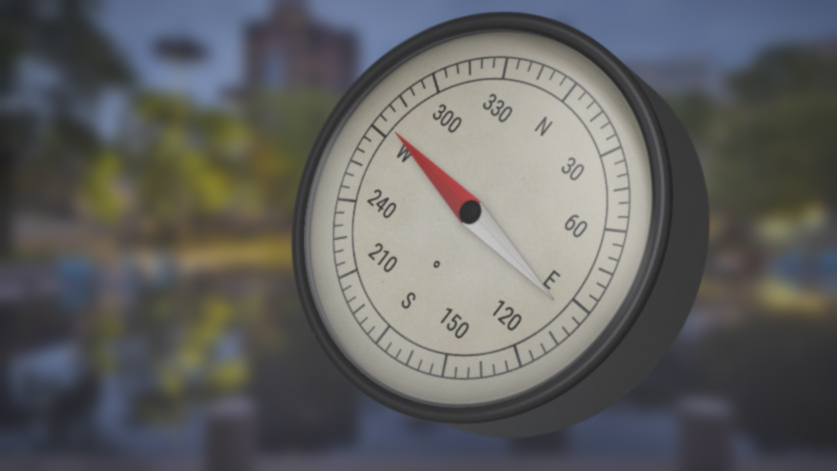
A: {"value": 275, "unit": "°"}
